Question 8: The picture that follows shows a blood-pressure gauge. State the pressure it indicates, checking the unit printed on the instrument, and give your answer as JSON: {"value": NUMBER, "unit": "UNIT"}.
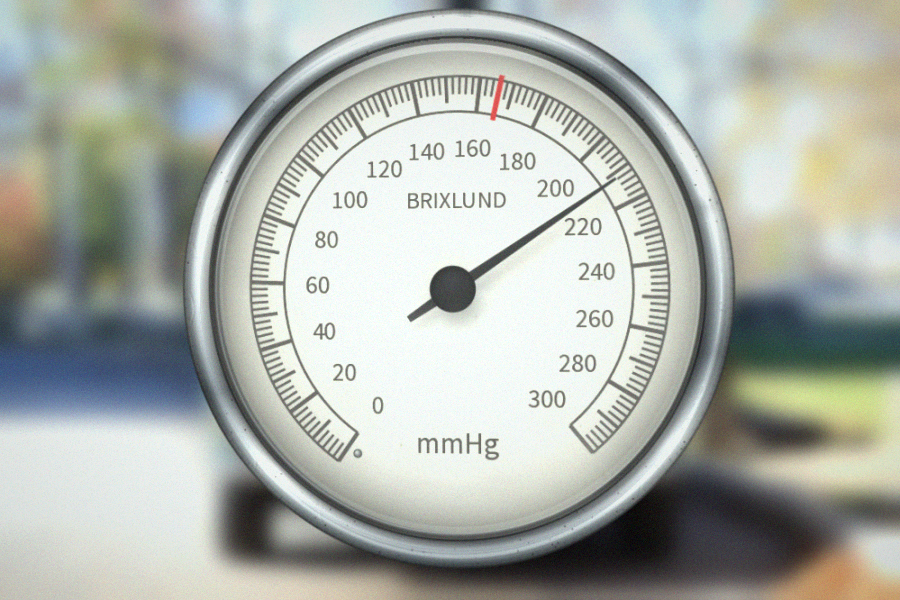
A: {"value": 212, "unit": "mmHg"}
